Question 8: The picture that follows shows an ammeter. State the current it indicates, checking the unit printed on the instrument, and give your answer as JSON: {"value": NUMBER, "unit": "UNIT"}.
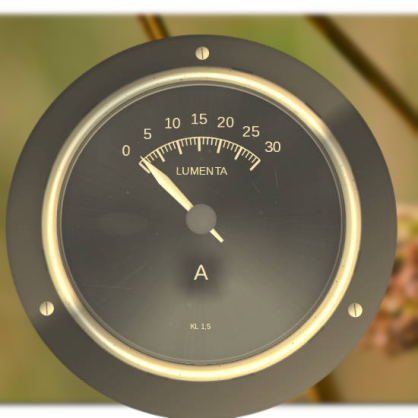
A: {"value": 1, "unit": "A"}
